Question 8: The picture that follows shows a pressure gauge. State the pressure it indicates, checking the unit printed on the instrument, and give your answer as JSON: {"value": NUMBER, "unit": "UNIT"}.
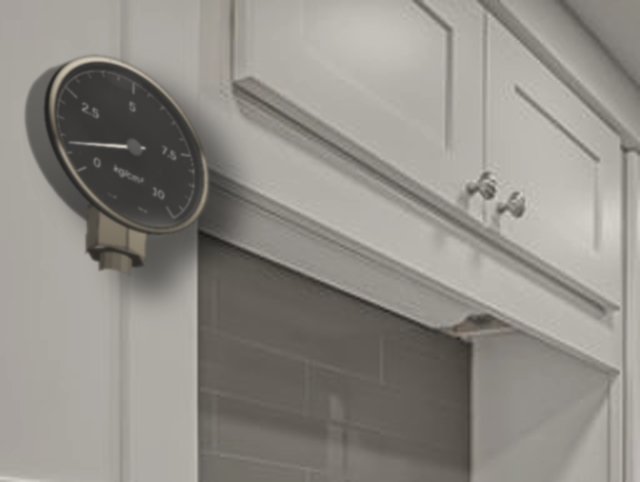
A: {"value": 0.75, "unit": "kg/cm²"}
